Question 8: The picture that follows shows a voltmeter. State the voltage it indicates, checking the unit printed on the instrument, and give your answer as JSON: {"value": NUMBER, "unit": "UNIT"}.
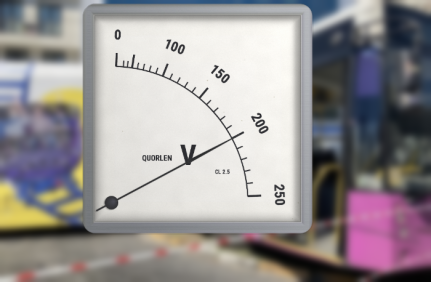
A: {"value": 200, "unit": "V"}
